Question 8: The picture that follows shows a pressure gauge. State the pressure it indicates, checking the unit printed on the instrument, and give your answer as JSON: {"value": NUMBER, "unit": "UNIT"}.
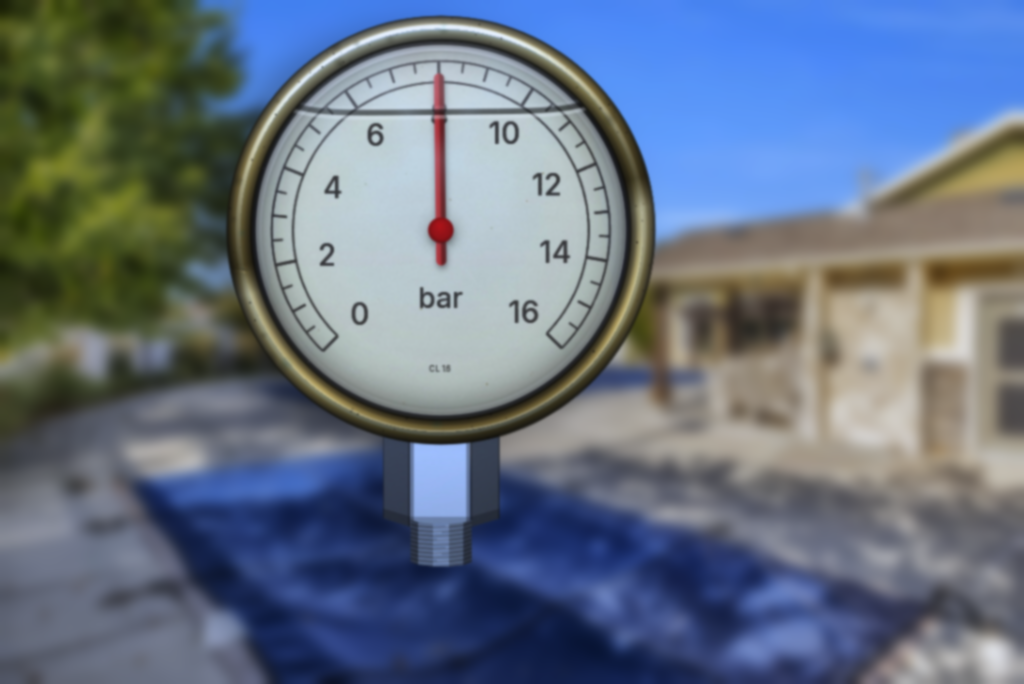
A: {"value": 8, "unit": "bar"}
